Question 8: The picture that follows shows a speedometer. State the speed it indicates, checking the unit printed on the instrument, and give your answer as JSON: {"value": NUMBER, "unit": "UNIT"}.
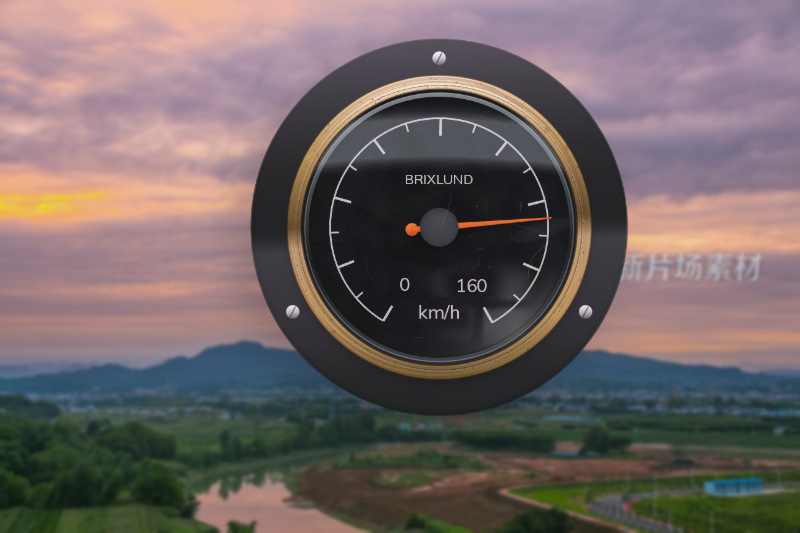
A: {"value": 125, "unit": "km/h"}
